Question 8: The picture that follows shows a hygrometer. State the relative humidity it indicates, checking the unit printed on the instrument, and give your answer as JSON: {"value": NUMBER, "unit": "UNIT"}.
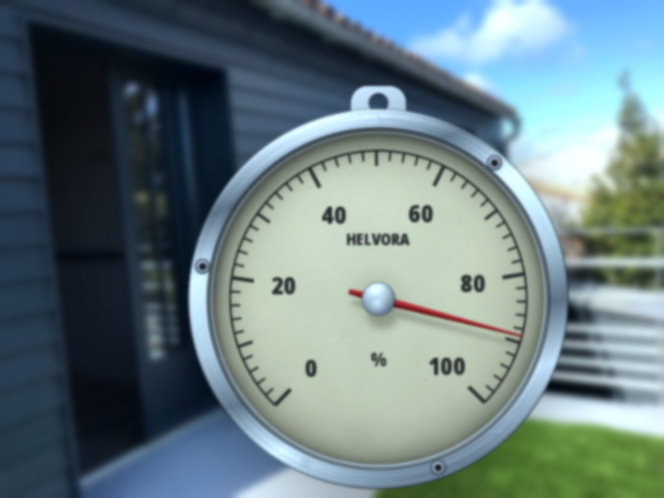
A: {"value": 89, "unit": "%"}
